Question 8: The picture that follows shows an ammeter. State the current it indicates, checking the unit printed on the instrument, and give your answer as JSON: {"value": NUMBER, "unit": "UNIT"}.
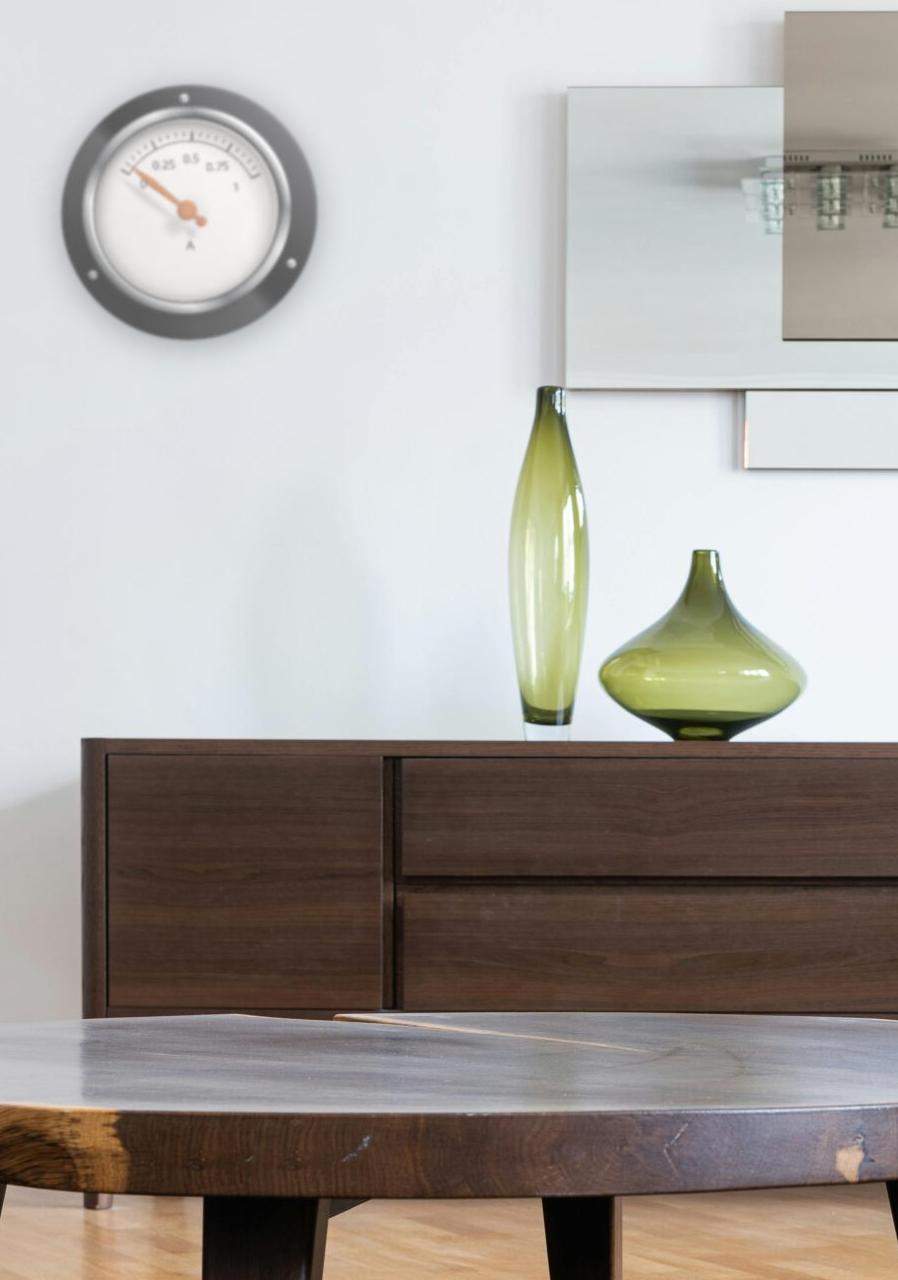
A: {"value": 0.05, "unit": "A"}
